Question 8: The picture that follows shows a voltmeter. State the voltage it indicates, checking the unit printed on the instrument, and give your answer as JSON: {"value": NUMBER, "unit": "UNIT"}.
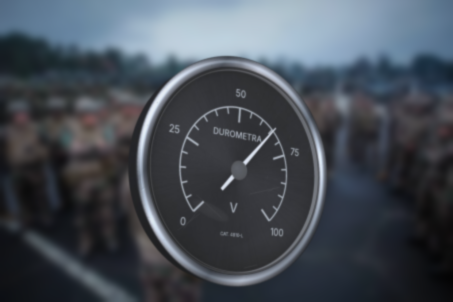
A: {"value": 65, "unit": "V"}
